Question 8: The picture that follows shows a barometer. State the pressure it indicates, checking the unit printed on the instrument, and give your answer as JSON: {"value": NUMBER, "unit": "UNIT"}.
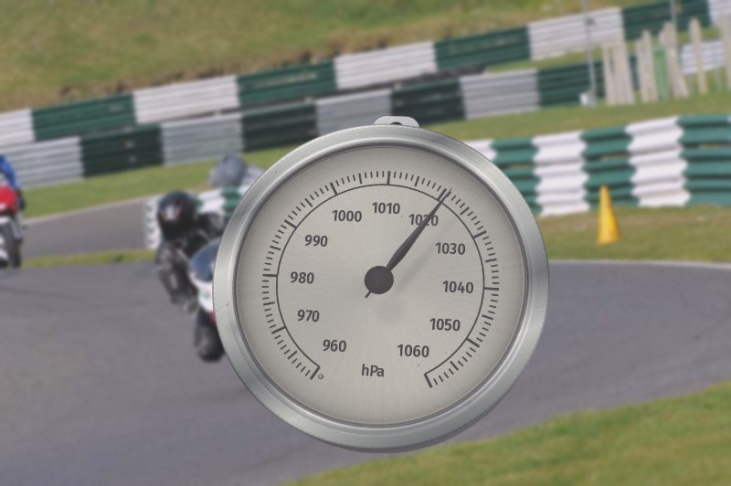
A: {"value": 1021, "unit": "hPa"}
